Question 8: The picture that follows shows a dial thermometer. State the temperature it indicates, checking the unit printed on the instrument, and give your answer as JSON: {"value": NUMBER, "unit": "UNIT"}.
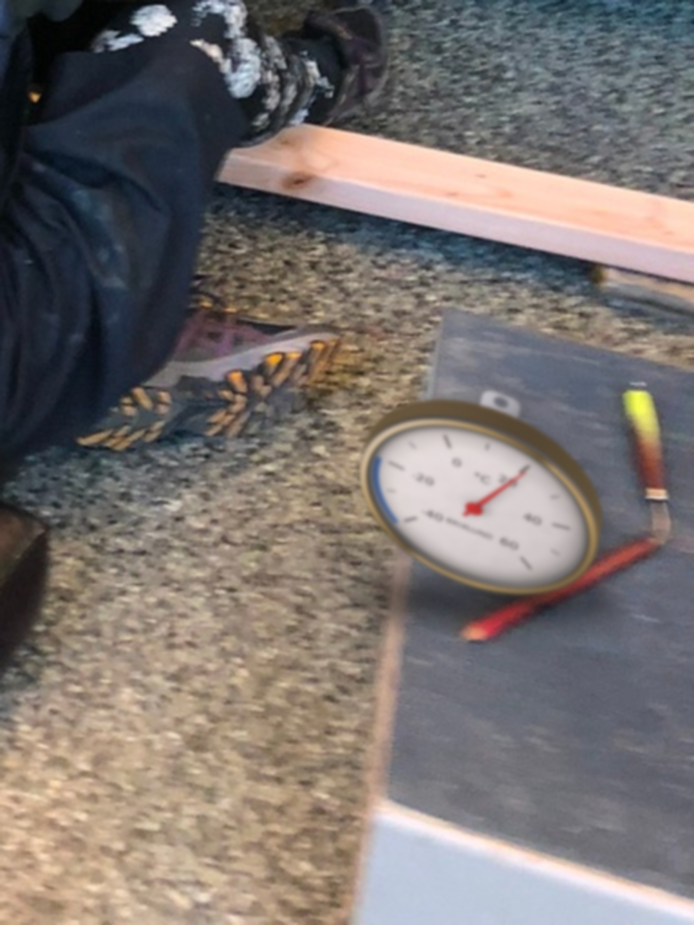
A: {"value": 20, "unit": "°C"}
